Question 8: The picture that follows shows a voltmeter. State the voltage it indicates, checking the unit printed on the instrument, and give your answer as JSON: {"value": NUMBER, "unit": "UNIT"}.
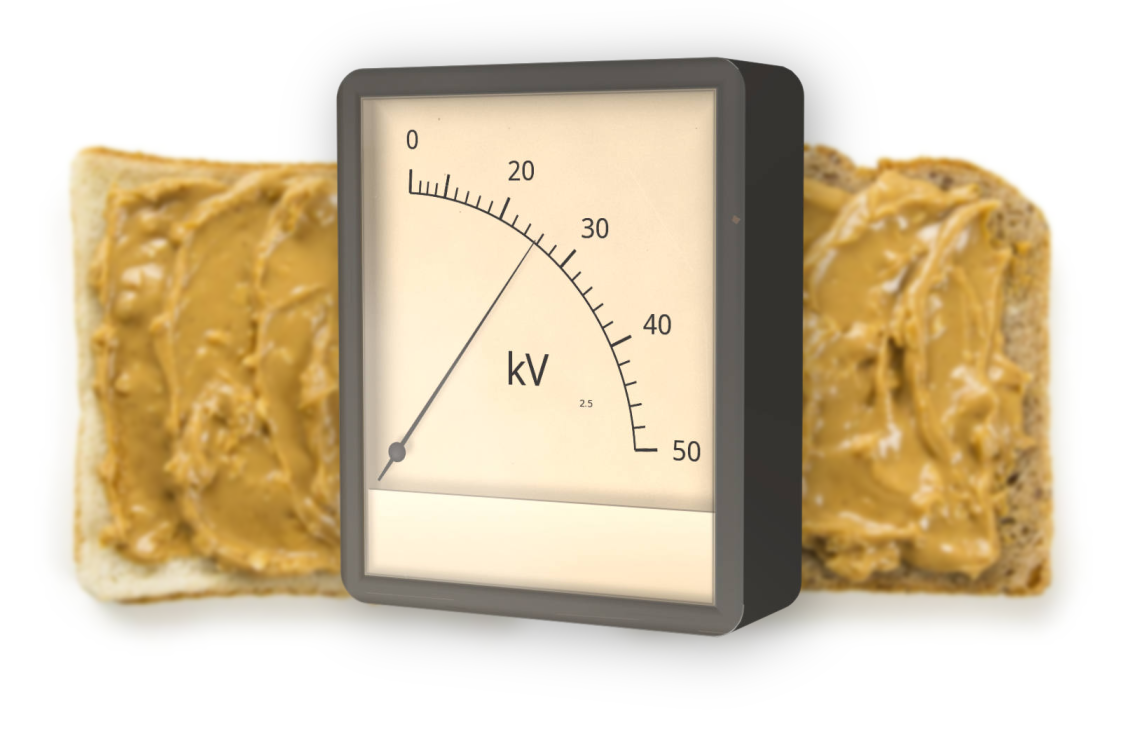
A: {"value": 26, "unit": "kV"}
